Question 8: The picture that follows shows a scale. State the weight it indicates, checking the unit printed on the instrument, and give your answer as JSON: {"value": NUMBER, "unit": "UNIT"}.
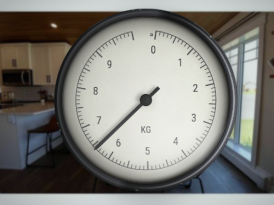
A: {"value": 6.4, "unit": "kg"}
